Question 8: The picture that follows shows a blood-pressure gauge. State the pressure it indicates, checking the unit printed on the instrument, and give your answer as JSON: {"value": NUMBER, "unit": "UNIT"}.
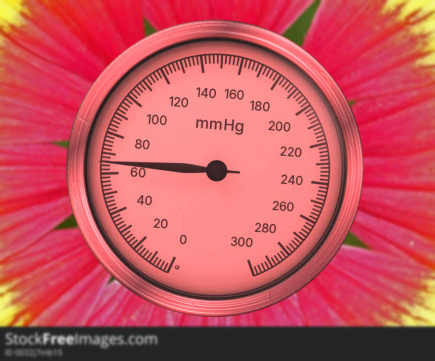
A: {"value": 66, "unit": "mmHg"}
